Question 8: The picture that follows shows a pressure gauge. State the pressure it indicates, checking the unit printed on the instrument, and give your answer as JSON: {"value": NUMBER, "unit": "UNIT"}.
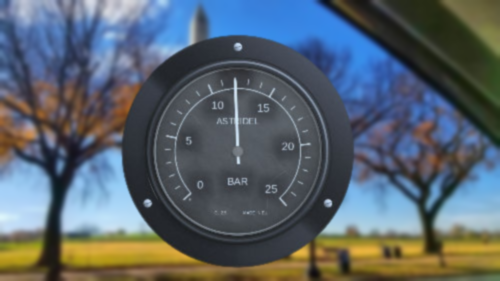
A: {"value": 12, "unit": "bar"}
